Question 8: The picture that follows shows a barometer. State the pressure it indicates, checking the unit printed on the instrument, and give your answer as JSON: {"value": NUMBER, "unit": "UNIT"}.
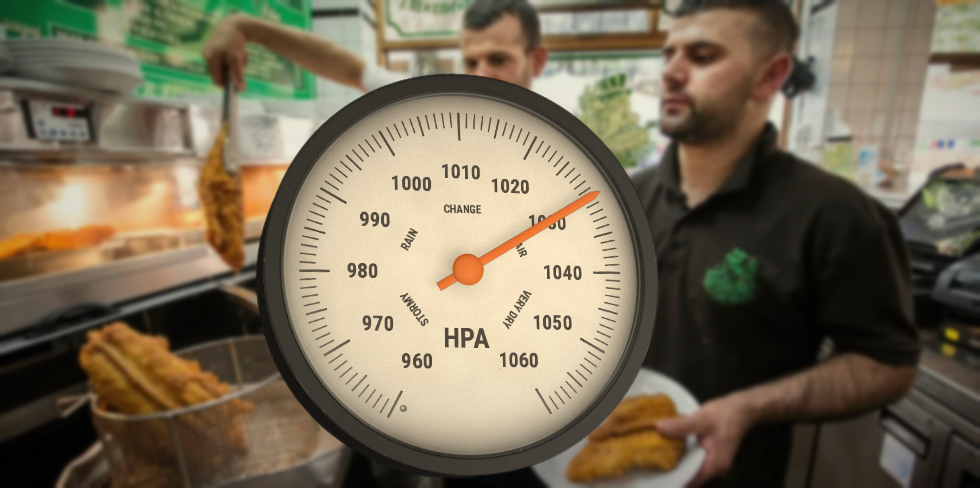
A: {"value": 1030, "unit": "hPa"}
